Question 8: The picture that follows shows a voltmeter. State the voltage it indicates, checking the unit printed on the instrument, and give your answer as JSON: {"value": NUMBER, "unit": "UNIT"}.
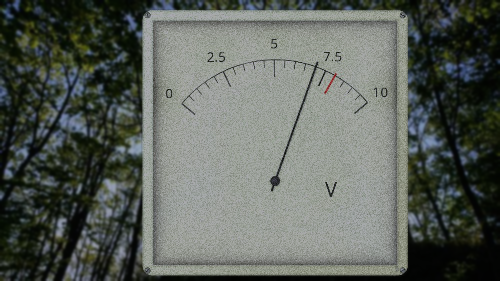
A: {"value": 7, "unit": "V"}
